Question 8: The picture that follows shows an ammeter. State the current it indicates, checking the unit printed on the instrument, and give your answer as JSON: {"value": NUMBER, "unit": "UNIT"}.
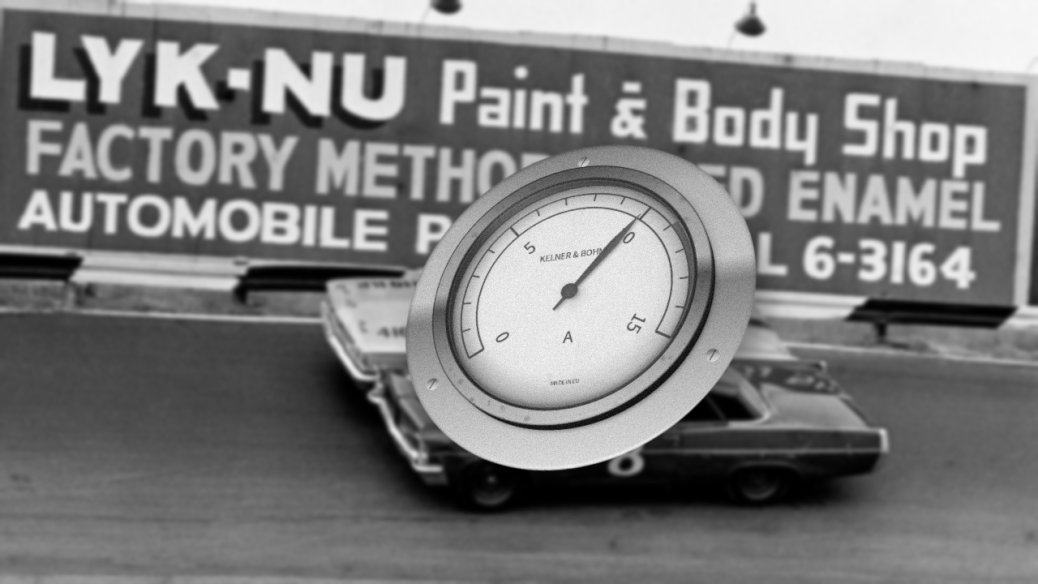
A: {"value": 10, "unit": "A"}
